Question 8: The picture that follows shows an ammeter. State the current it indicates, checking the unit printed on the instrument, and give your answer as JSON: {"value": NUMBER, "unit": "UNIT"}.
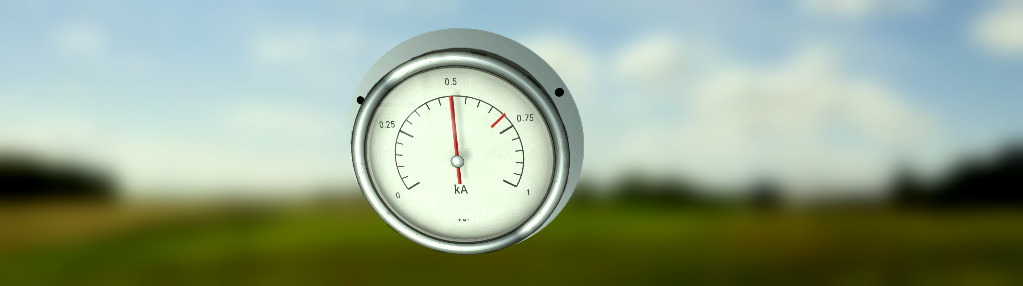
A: {"value": 0.5, "unit": "kA"}
